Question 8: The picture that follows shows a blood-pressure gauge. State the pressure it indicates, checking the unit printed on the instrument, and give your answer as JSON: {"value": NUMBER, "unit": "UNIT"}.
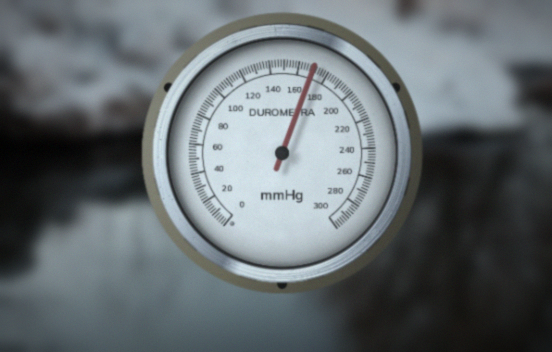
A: {"value": 170, "unit": "mmHg"}
